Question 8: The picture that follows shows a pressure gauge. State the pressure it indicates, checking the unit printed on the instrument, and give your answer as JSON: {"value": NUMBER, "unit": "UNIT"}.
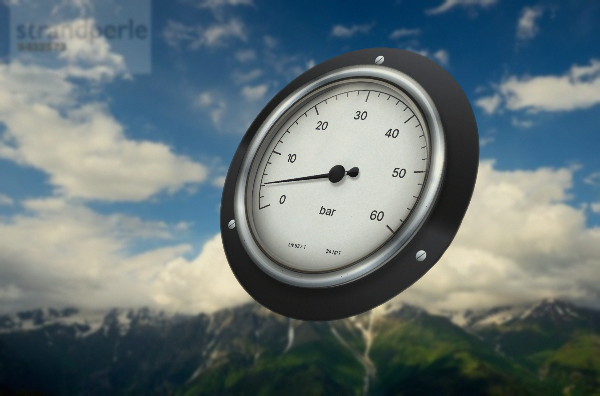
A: {"value": 4, "unit": "bar"}
